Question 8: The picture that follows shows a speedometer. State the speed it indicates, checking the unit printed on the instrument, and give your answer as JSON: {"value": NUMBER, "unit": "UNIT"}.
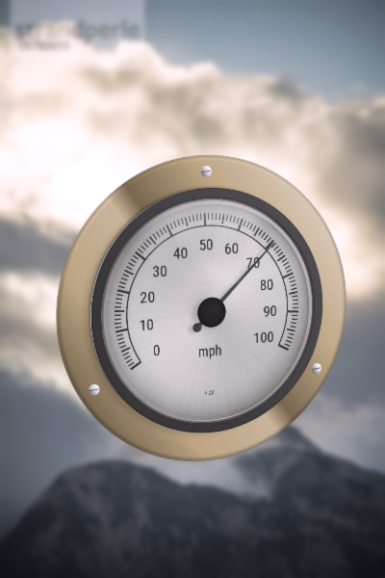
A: {"value": 70, "unit": "mph"}
